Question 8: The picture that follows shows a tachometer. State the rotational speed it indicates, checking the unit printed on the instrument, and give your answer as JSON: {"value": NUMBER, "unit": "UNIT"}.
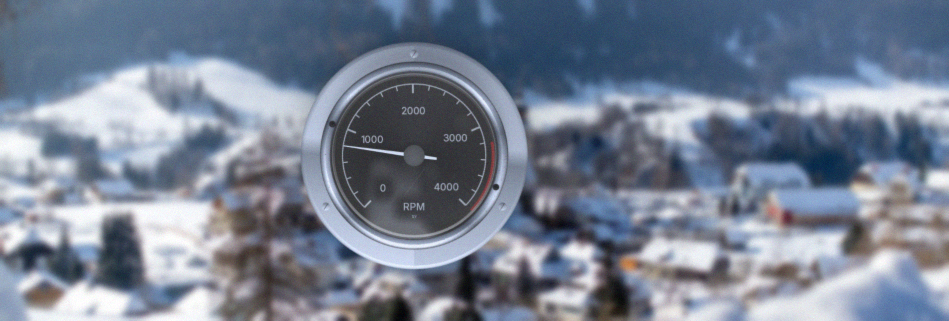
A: {"value": 800, "unit": "rpm"}
